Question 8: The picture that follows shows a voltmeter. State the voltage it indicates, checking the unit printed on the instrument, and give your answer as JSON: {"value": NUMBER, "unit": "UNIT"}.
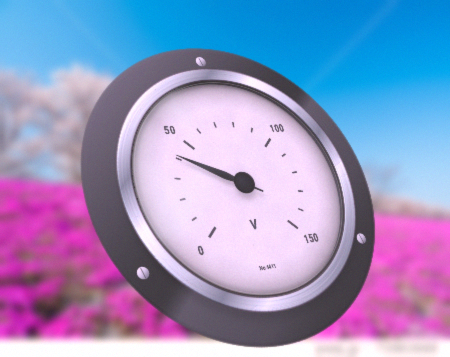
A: {"value": 40, "unit": "V"}
